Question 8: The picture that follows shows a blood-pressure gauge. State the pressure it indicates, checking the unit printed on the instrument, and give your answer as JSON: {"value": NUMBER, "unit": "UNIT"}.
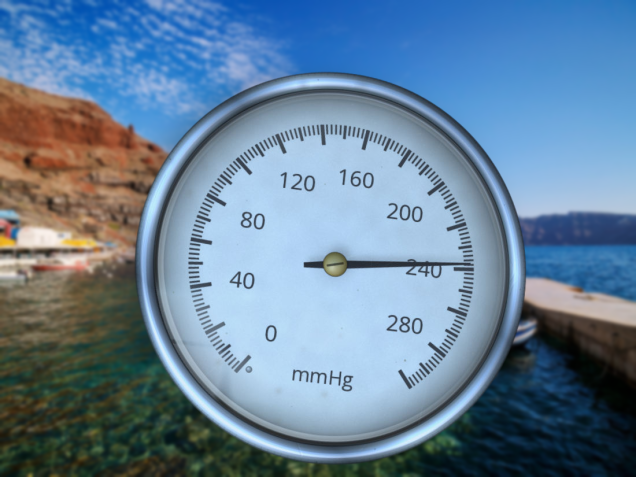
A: {"value": 238, "unit": "mmHg"}
